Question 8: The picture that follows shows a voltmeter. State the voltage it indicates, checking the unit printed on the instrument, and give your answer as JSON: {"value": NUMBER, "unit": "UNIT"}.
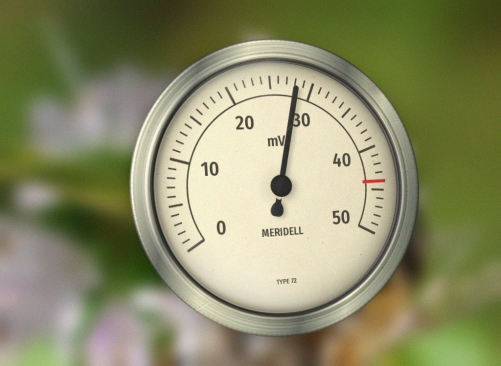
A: {"value": 28, "unit": "mV"}
